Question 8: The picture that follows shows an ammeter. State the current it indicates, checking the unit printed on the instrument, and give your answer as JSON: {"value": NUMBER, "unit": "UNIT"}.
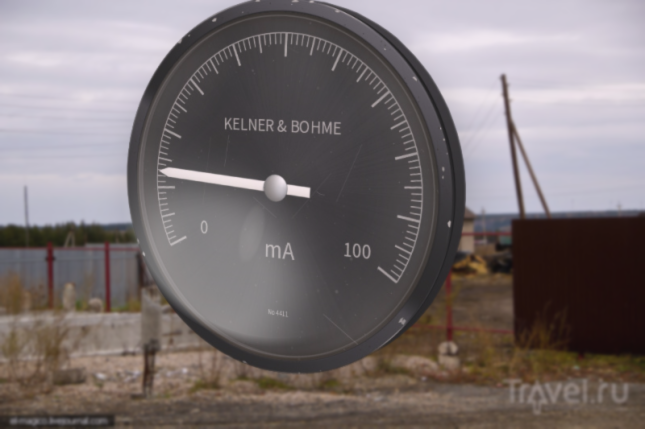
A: {"value": 13, "unit": "mA"}
